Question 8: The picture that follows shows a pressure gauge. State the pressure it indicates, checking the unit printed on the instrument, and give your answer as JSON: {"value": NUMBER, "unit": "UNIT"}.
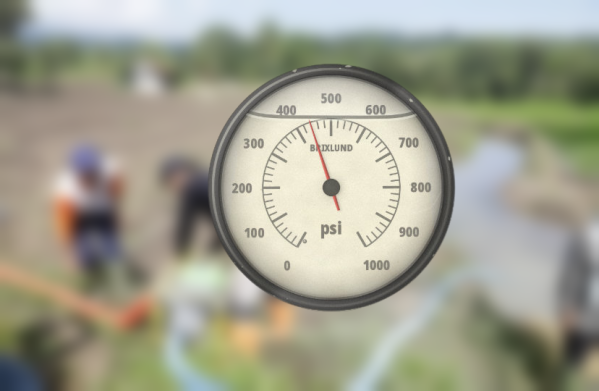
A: {"value": 440, "unit": "psi"}
